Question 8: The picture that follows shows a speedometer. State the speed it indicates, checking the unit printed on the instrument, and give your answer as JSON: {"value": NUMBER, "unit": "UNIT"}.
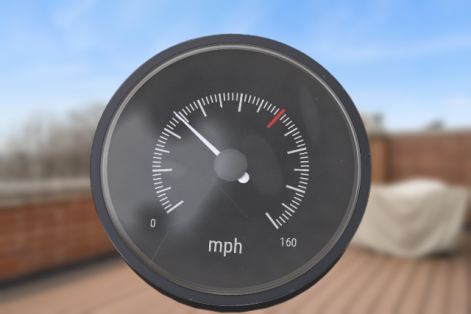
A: {"value": 48, "unit": "mph"}
